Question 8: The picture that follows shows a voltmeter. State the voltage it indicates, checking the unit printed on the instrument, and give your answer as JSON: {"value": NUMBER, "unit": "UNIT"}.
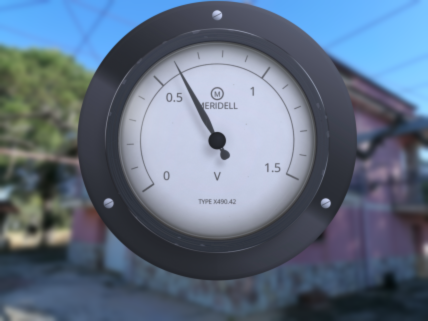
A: {"value": 0.6, "unit": "V"}
